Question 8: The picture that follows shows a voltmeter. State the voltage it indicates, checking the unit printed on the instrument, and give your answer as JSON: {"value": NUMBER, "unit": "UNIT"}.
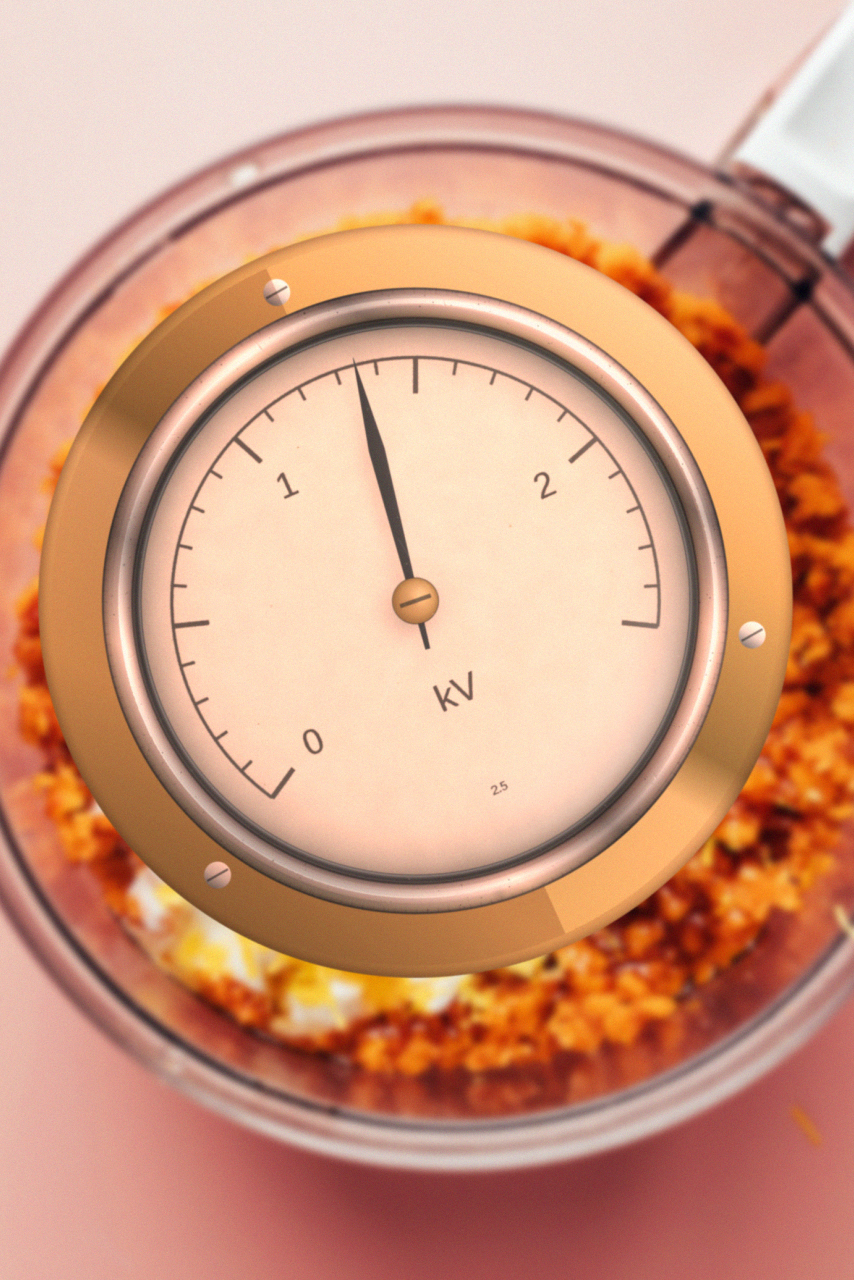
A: {"value": 1.35, "unit": "kV"}
